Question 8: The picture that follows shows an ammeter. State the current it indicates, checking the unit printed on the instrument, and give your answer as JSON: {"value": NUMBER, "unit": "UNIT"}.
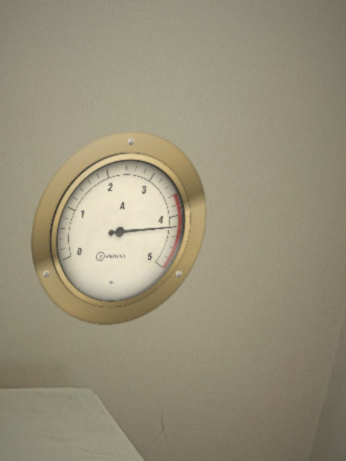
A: {"value": 4.2, "unit": "A"}
